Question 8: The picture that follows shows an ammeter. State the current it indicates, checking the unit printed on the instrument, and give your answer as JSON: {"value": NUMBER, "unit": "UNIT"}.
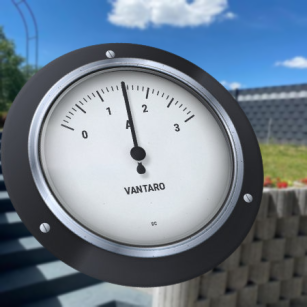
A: {"value": 1.5, "unit": "A"}
